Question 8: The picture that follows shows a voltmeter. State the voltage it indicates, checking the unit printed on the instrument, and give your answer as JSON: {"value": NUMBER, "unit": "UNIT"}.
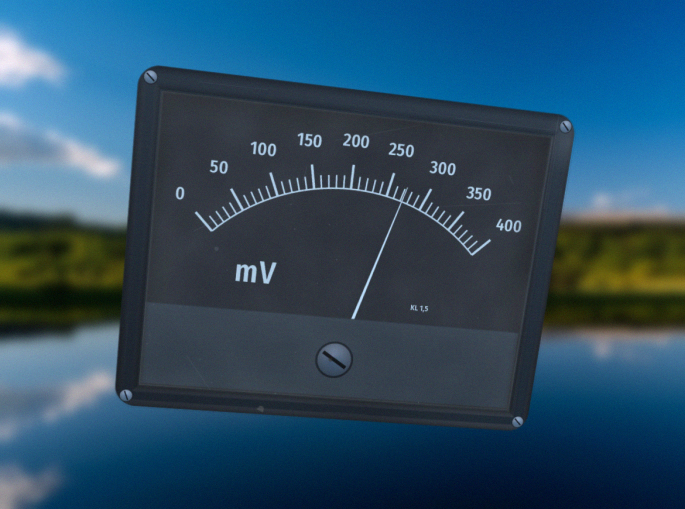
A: {"value": 270, "unit": "mV"}
